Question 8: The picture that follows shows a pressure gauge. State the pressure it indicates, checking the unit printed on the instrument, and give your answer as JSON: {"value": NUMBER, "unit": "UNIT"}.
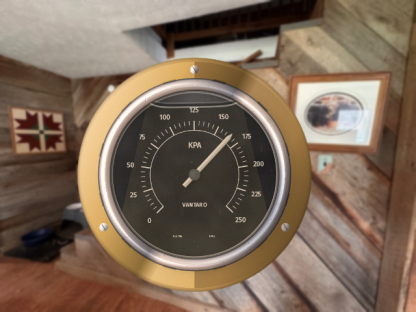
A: {"value": 165, "unit": "kPa"}
